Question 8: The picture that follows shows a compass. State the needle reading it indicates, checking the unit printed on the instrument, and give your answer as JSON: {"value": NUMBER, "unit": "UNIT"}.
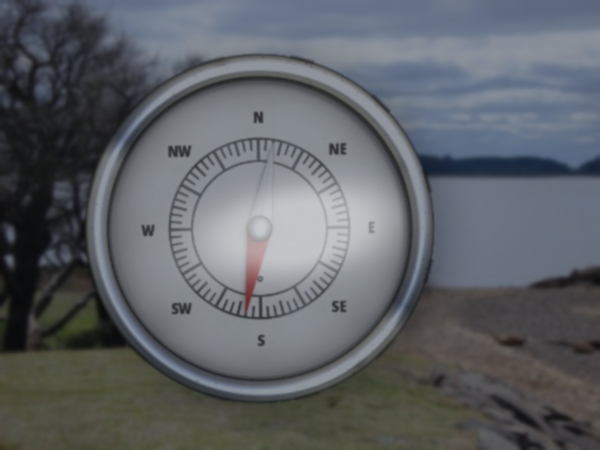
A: {"value": 190, "unit": "°"}
